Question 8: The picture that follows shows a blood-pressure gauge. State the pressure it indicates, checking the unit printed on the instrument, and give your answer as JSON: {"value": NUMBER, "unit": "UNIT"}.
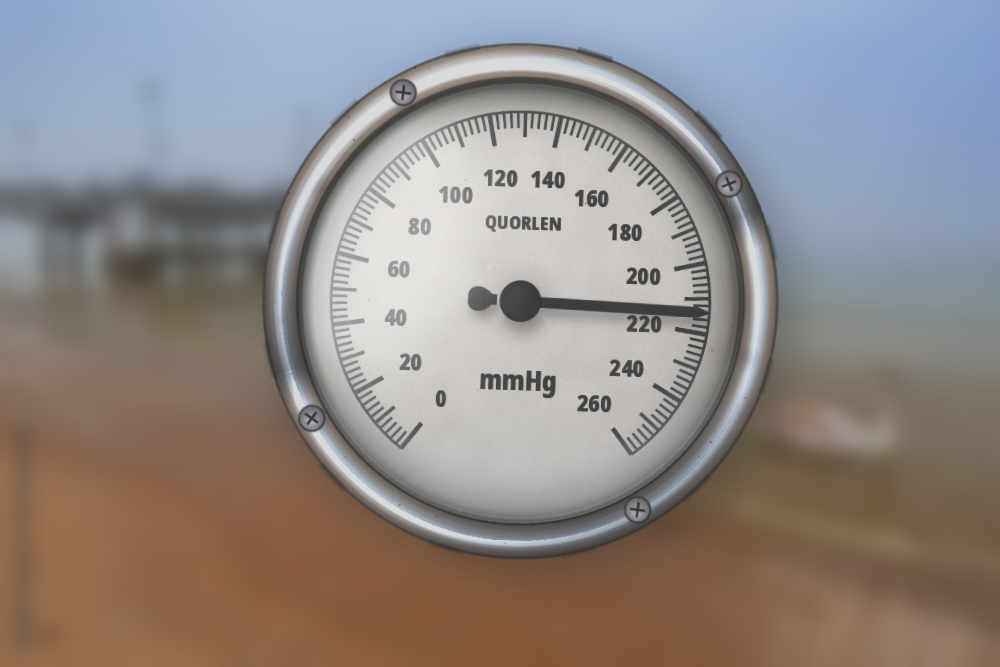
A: {"value": 214, "unit": "mmHg"}
